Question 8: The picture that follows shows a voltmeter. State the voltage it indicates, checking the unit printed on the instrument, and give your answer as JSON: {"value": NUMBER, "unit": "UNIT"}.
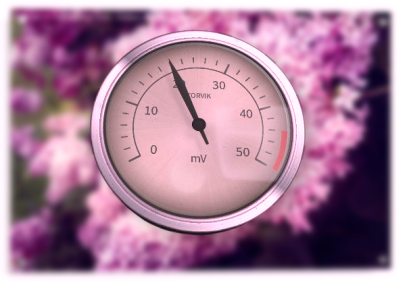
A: {"value": 20, "unit": "mV"}
